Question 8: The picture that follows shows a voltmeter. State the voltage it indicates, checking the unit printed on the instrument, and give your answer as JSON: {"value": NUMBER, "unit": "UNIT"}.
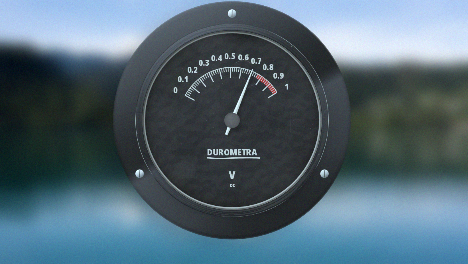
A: {"value": 0.7, "unit": "V"}
